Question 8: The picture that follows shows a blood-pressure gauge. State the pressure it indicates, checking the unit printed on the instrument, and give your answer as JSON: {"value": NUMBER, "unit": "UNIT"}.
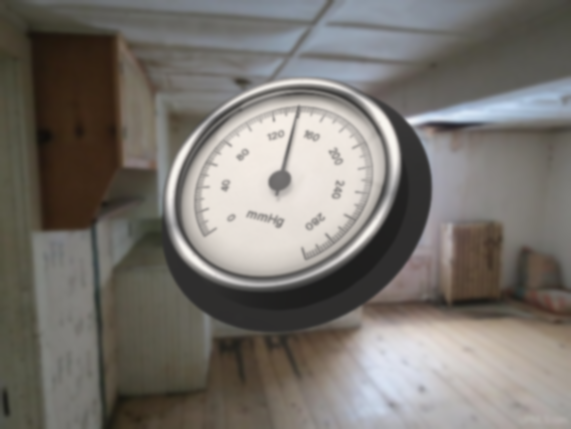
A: {"value": 140, "unit": "mmHg"}
